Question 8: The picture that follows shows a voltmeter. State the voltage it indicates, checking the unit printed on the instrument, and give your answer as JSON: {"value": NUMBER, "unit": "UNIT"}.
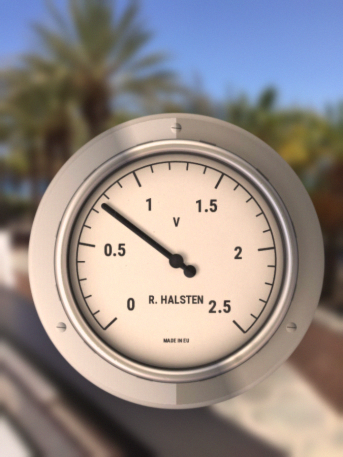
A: {"value": 0.75, "unit": "V"}
